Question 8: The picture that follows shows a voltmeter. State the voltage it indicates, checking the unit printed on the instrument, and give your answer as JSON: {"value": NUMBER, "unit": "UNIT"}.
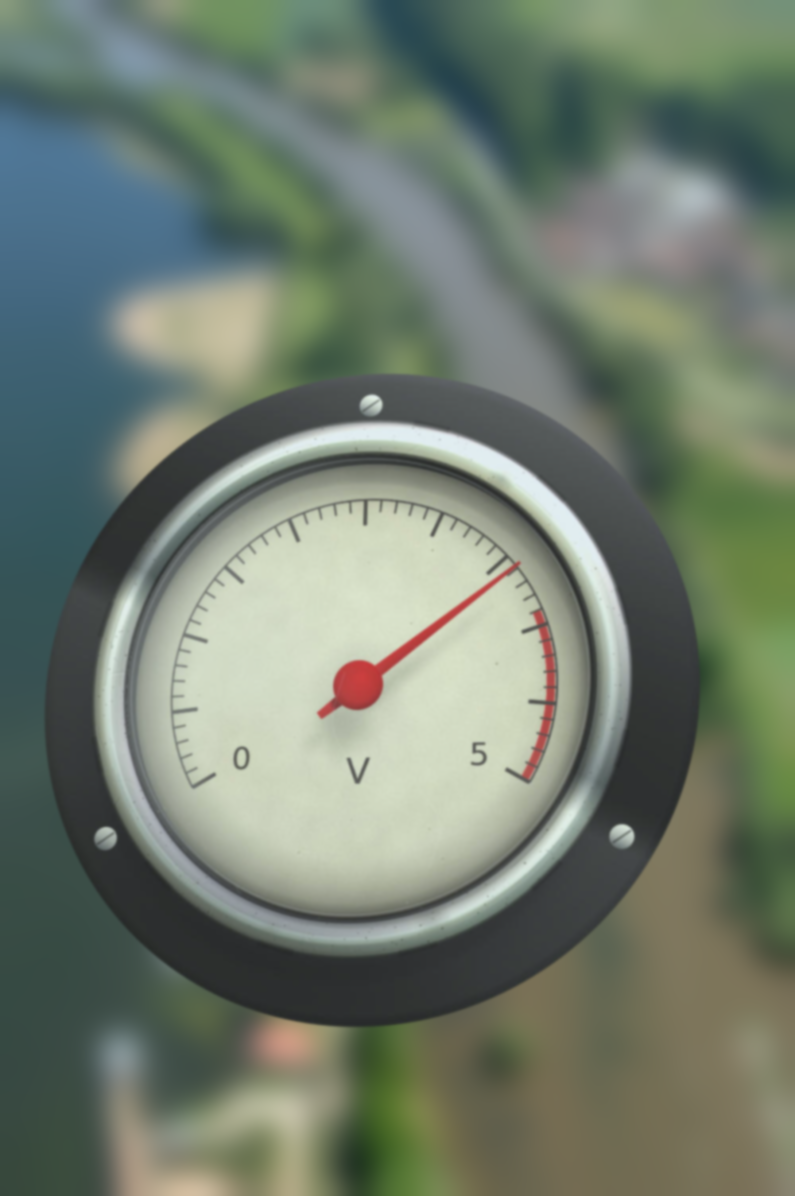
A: {"value": 3.6, "unit": "V"}
